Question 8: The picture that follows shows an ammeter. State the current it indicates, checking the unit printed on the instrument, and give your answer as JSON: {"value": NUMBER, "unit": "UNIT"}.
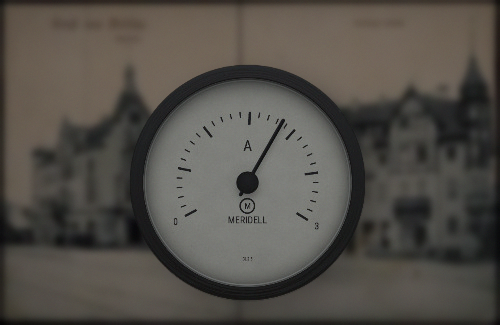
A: {"value": 1.85, "unit": "A"}
